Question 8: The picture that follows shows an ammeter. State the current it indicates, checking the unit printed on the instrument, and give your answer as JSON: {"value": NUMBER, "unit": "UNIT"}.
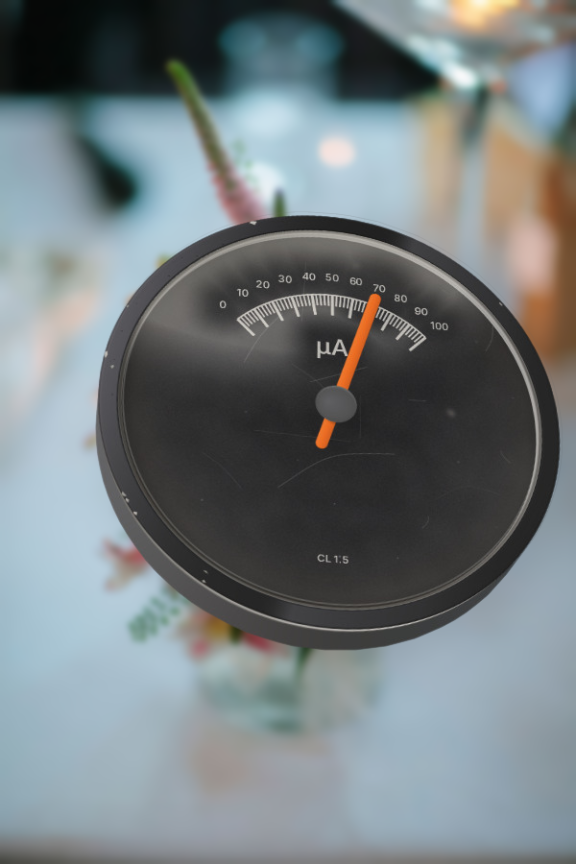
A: {"value": 70, "unit": "µA"}
